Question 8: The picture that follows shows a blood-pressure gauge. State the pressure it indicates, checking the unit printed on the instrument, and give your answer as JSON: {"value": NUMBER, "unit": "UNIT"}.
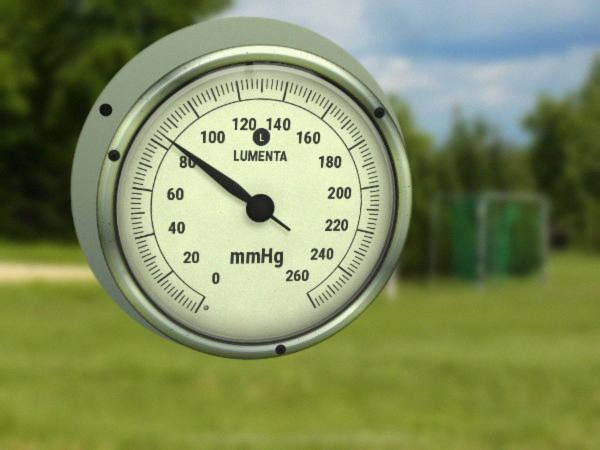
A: {"value": 84, "unit": "mmHg"}
